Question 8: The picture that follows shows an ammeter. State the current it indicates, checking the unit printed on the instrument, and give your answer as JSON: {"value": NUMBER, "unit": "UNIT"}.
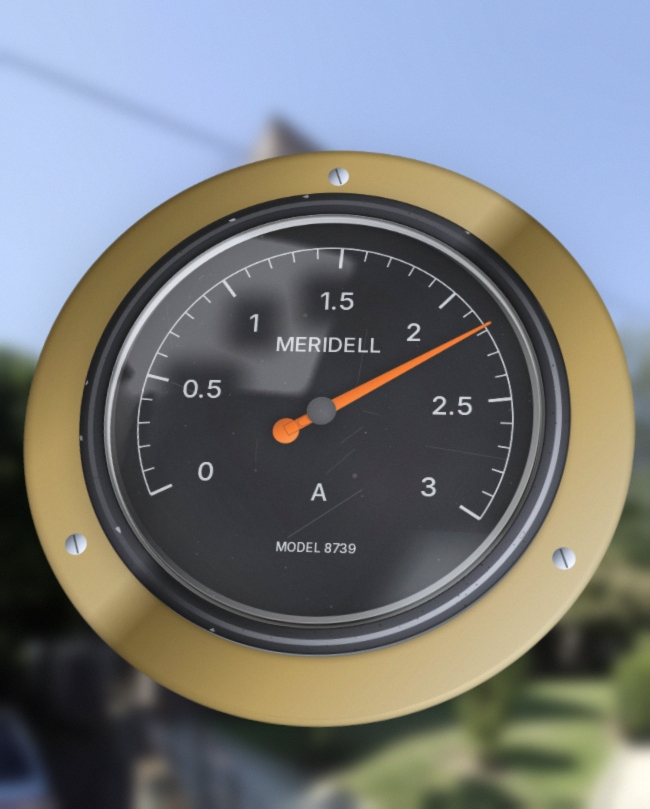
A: {"value": 2.2, "unit": "A"}
